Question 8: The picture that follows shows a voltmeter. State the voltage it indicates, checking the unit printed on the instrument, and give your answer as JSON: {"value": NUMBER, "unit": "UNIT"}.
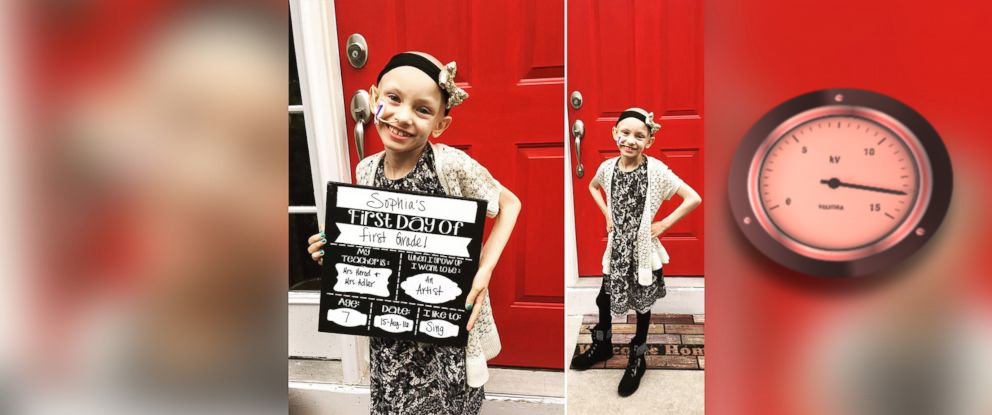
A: {"value": 13.5, "unit": "kV"}
